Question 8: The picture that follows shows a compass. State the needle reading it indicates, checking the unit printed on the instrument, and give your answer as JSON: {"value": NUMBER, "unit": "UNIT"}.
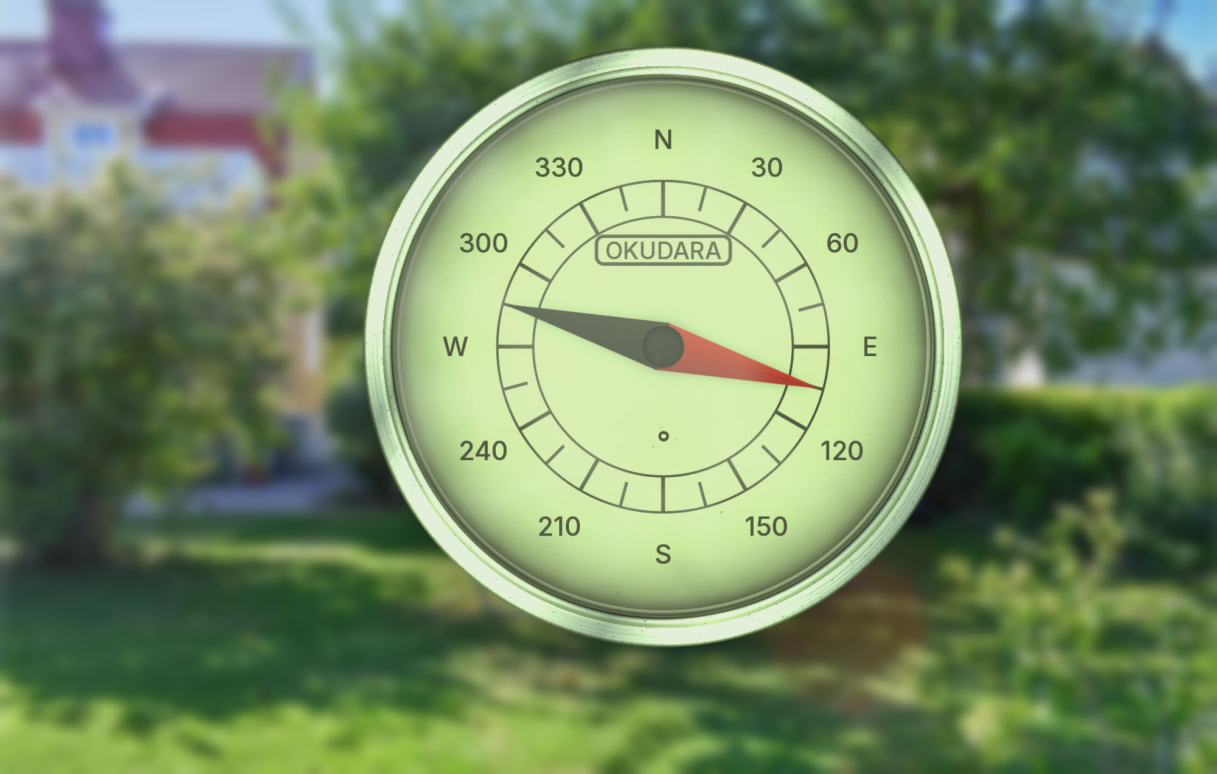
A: {"value": 105, "unit": "°"}
